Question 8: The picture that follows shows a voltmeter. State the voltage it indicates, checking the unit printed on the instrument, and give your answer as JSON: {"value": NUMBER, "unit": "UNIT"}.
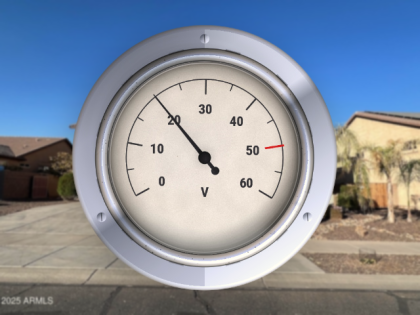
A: {"value": 20, "unit": "V"}
